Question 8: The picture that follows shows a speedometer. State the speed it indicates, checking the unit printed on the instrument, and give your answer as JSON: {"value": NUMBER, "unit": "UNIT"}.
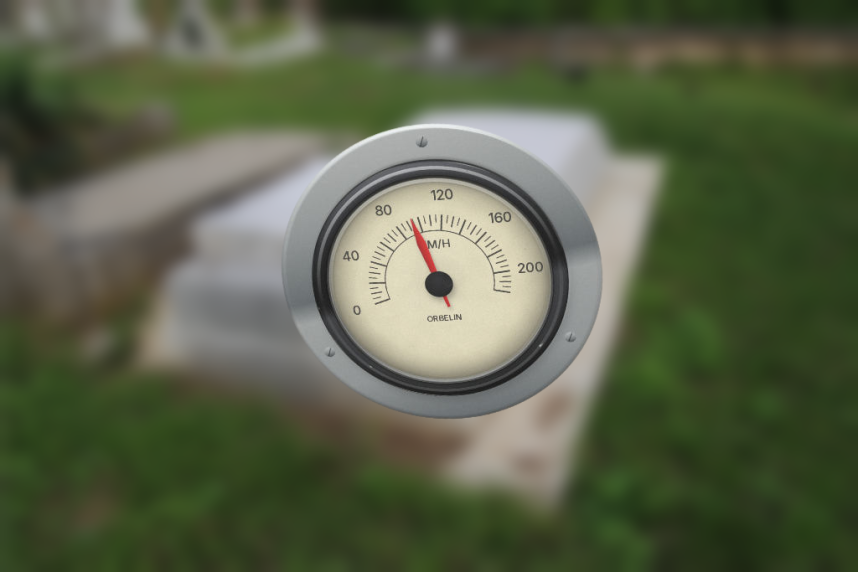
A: {"value": 95, "unit": "km/h"}
